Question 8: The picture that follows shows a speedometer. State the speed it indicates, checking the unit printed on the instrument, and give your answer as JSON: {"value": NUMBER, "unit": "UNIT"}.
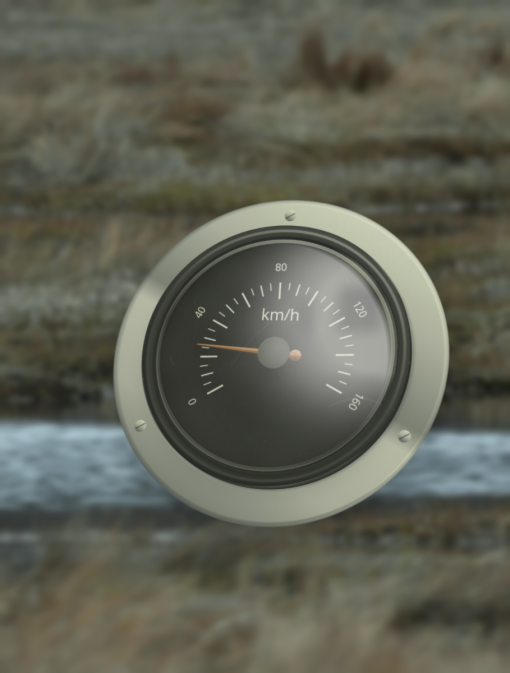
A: {"value": 25, "unit": "km/h"}
